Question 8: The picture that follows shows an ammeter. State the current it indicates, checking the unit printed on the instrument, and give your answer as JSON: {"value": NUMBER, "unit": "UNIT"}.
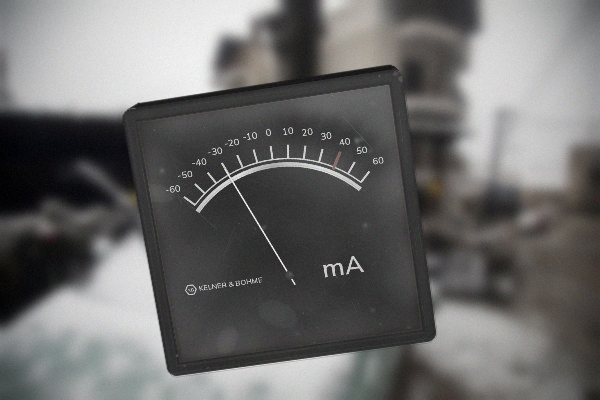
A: {"value": -30, "unit": "mA"}
